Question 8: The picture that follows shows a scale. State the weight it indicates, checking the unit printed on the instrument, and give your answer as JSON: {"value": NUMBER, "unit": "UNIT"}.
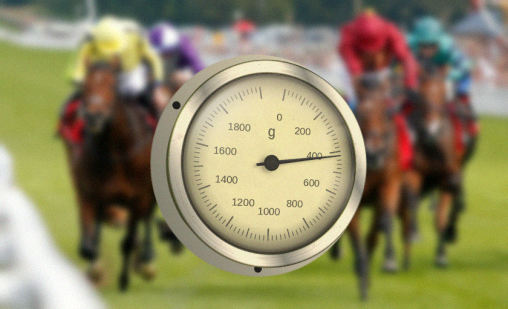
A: {"value": 420, "unit": "g"}
